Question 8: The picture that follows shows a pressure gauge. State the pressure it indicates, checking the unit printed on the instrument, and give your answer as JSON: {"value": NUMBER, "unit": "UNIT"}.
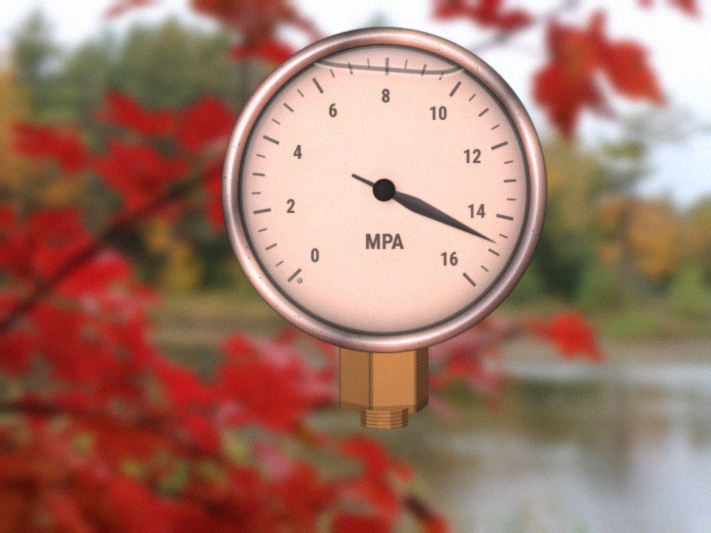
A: {"value": 14.75, "unit": "MPa"}
